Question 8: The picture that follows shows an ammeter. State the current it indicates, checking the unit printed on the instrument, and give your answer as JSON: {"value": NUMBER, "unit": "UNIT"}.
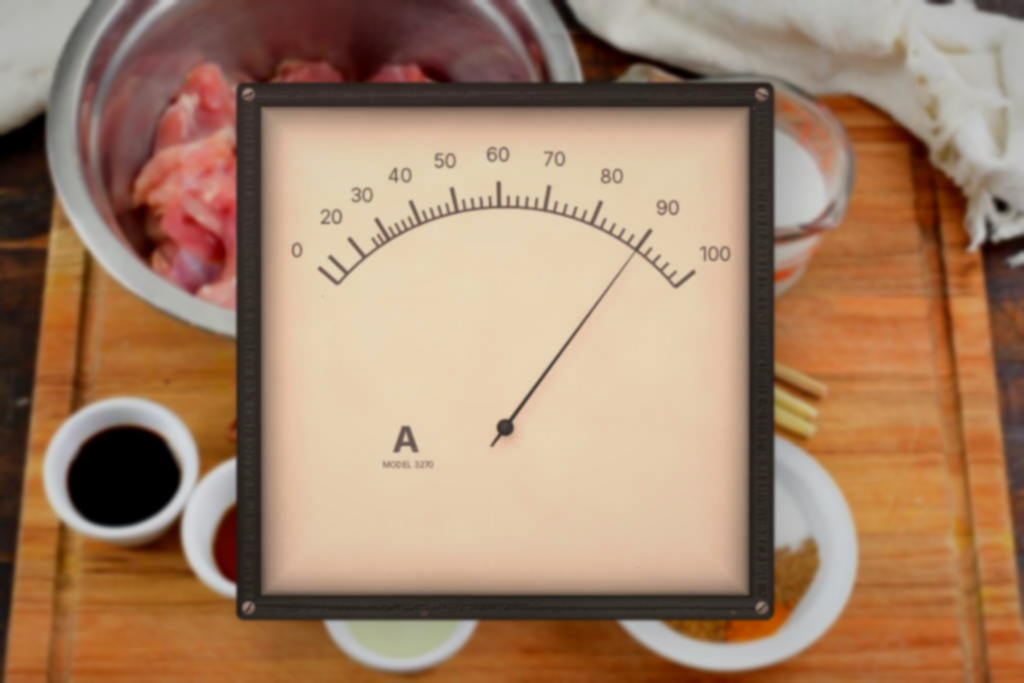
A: {"value": 90, "unit": "A"}
